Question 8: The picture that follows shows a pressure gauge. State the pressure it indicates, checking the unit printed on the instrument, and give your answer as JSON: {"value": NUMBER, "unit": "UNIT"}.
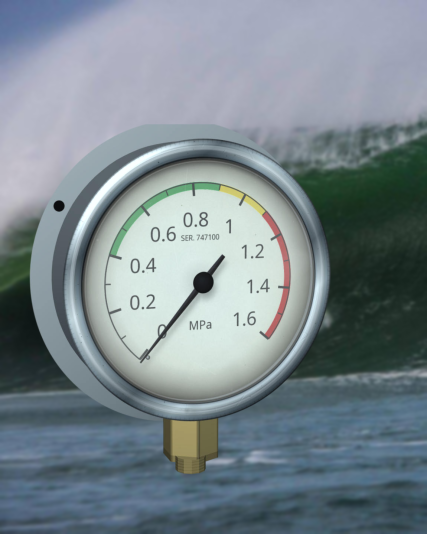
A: {"value": 0, "unit": "MPa"}
